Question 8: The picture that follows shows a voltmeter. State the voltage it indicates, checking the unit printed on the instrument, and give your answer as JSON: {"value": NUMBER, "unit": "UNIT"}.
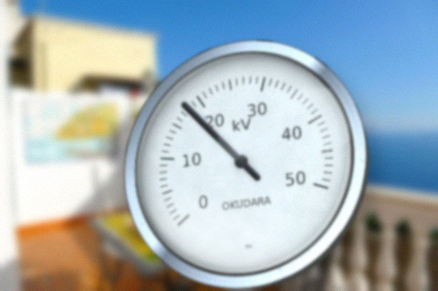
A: {"value": 18, "unit": "kV"}
